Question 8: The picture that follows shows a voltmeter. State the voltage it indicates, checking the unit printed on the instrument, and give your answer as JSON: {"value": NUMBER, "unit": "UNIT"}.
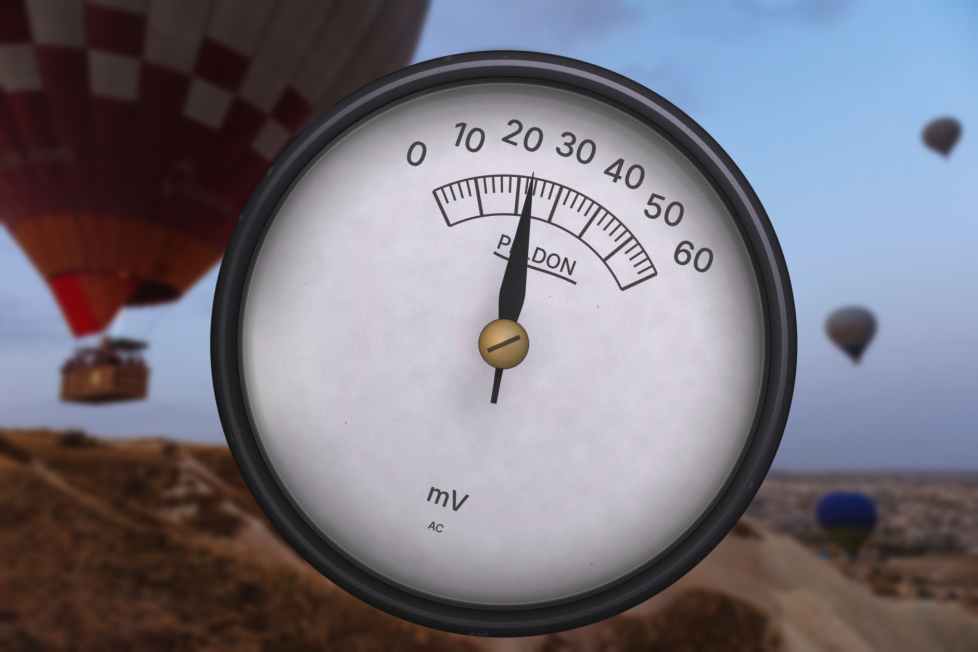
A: {"value": 23, "unit": "mV"}
